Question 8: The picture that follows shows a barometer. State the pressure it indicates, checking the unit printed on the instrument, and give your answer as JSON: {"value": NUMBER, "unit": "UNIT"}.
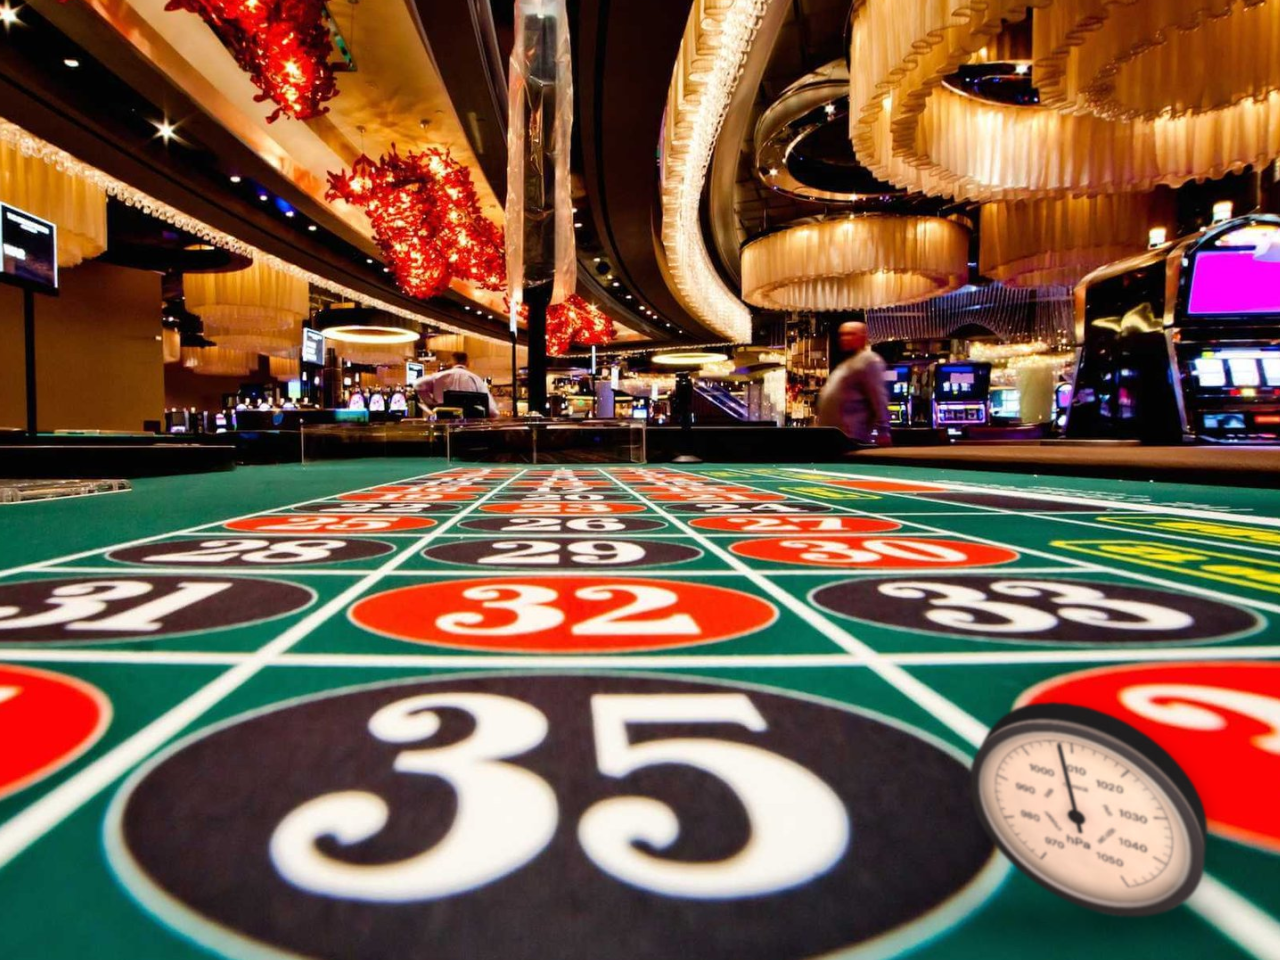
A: {"value": 1008, "unit": "hPa"}
